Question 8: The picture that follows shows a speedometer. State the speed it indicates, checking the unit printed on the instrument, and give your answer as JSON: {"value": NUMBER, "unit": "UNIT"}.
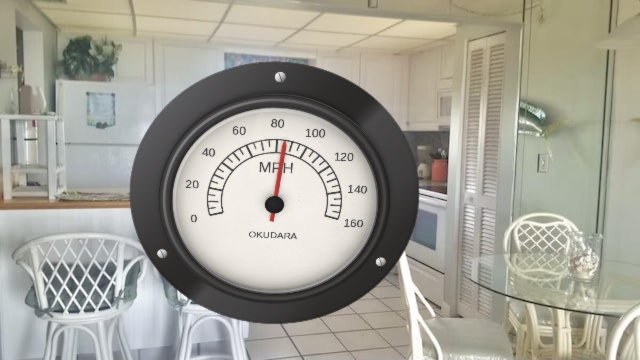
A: {"value": 85, "unit": "mph"}
